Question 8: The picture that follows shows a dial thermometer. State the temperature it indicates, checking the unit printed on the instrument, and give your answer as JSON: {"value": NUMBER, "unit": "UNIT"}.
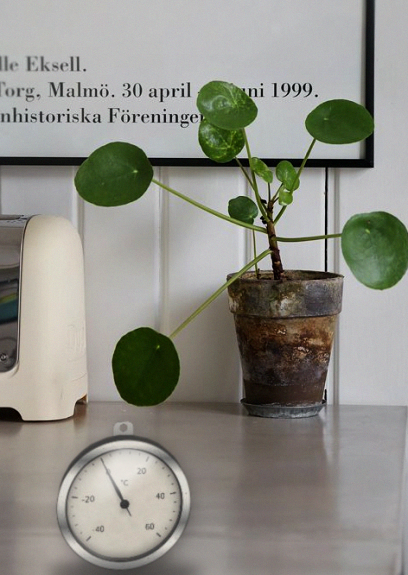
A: {"value": 0, "unit": "°C"}
